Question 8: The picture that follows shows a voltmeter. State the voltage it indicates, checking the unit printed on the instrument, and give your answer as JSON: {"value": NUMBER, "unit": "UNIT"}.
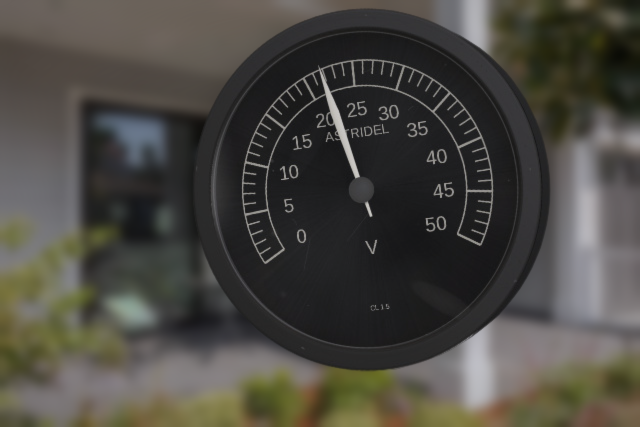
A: {"value": 22, "unit": "V"}
